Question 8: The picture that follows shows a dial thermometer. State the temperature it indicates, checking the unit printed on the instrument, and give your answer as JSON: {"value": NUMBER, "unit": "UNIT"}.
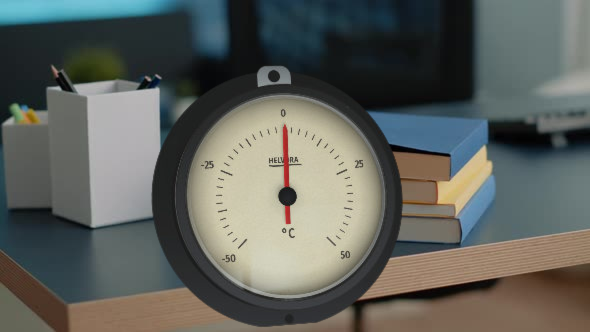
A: {"value": 0, "unit": "°C"}
